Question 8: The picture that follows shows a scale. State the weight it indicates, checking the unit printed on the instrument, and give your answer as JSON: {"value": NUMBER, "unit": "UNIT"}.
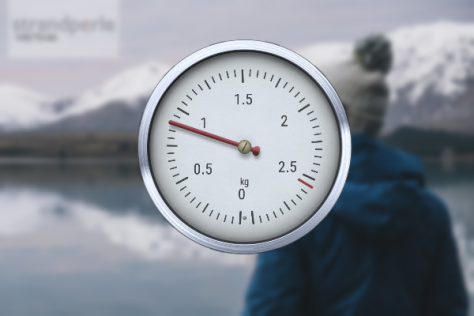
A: {"value": 0.9, "unit": "kg"}
